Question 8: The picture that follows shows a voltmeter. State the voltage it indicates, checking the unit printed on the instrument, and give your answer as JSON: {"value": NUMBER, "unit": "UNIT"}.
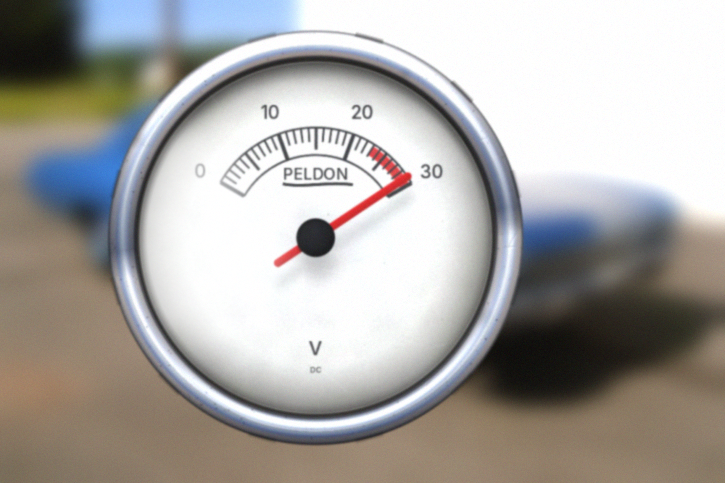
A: {"value": 29, "unit": "V"}
